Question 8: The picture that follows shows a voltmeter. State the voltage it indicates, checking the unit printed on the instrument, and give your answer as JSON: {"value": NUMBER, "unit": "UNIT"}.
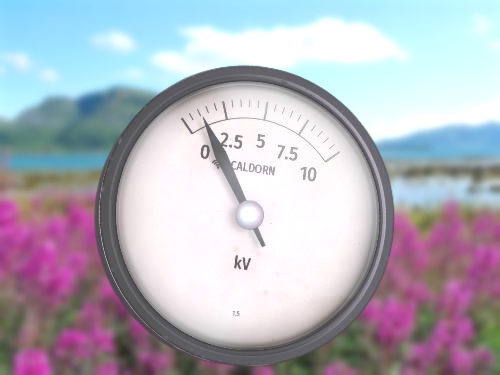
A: {"value": 1, "unit": "kV"}
